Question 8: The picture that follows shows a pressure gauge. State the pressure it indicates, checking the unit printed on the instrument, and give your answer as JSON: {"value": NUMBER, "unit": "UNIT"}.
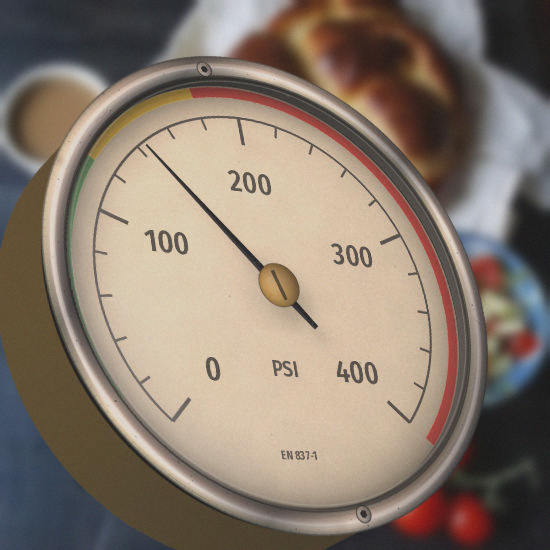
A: {"value": 140, "unit": "psi"}
